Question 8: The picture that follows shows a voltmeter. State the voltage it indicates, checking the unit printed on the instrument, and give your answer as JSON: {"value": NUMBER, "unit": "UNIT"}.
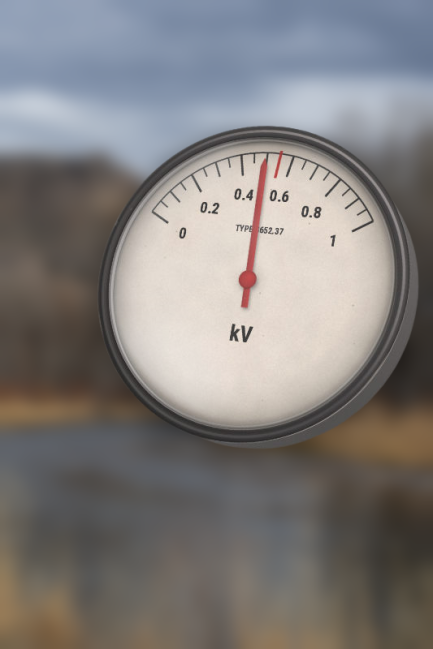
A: {"value": 0.5, "unit": "kV"}
